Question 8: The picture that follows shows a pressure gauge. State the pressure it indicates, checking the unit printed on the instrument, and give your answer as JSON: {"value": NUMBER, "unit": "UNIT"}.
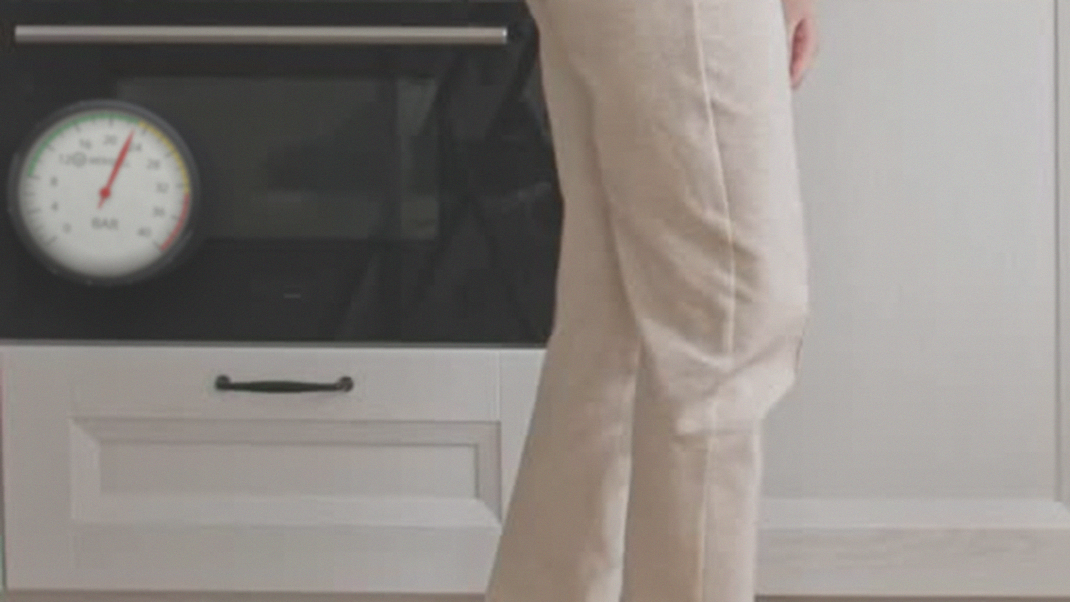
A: {"value": 23, "unit": "bar"}
